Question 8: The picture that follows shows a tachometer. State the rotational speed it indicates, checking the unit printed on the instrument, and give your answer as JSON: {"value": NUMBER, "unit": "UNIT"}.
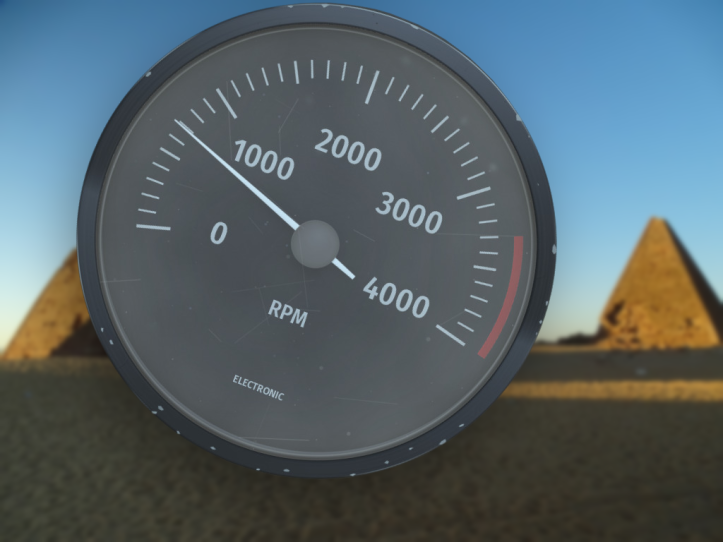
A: {"value": 700, "unit": "rpm"}
